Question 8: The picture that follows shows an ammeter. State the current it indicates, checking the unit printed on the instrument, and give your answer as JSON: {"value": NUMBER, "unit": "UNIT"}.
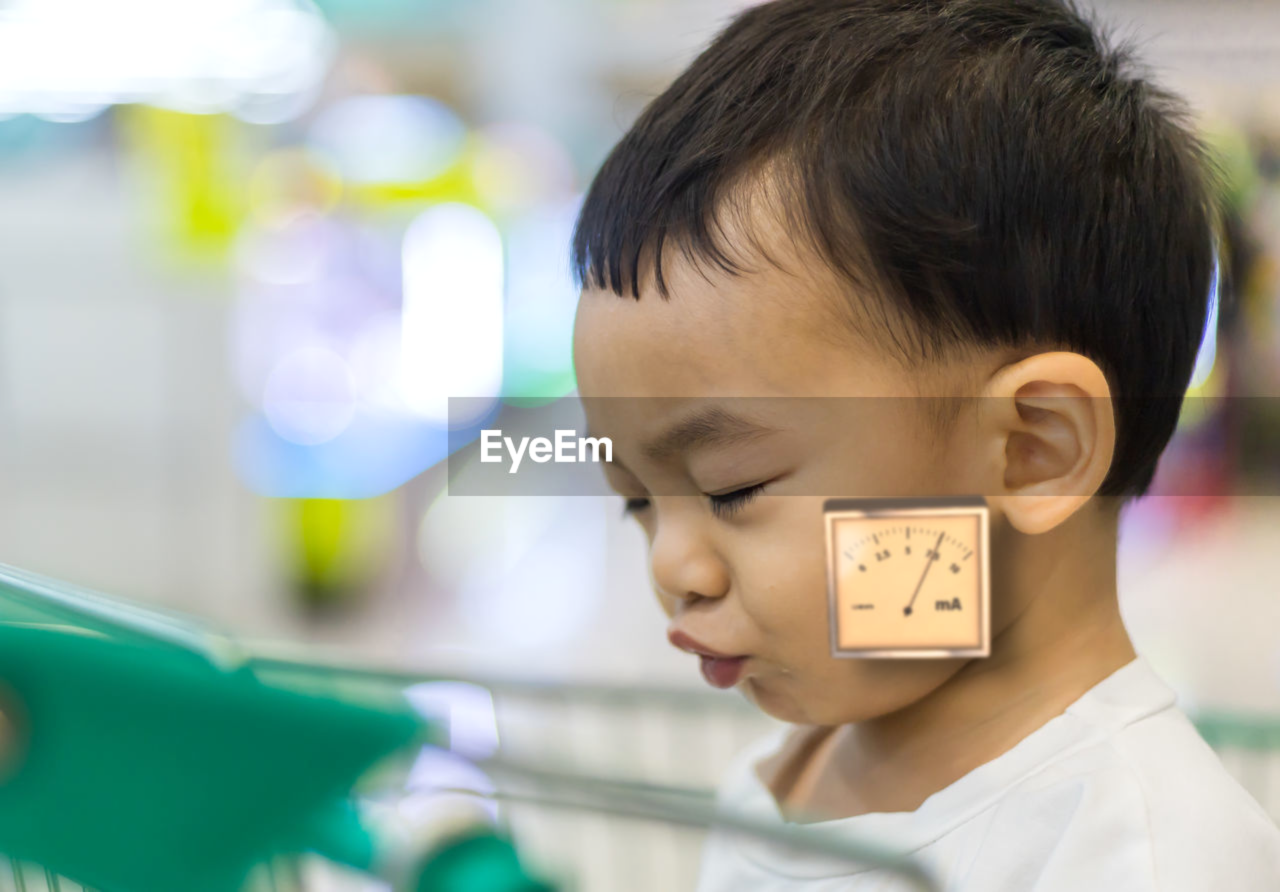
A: {"value": 7.5, "unit": "mA"}
